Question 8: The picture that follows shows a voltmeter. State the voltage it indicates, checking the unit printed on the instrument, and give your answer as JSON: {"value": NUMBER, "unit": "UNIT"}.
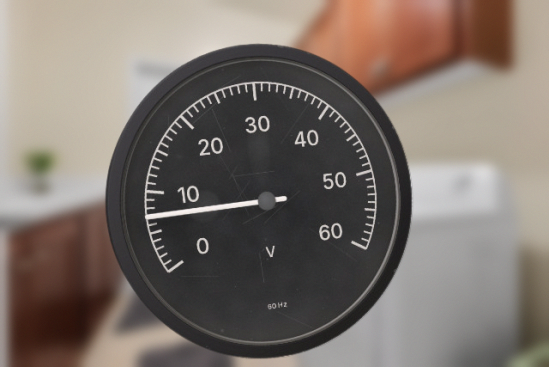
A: {"value": 7, "unit": "V"}
